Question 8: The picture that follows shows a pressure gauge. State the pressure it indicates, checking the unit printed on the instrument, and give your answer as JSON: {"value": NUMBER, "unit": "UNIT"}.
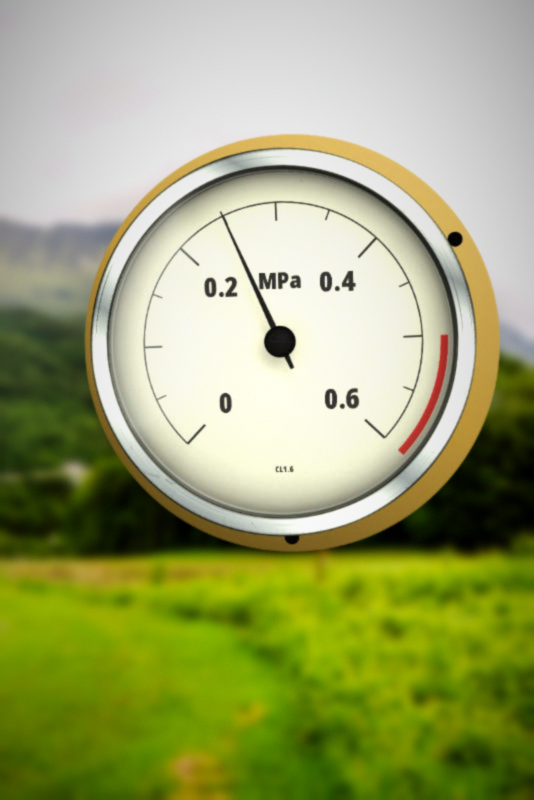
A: {"value": 0.25, "unit": "MPa"}
